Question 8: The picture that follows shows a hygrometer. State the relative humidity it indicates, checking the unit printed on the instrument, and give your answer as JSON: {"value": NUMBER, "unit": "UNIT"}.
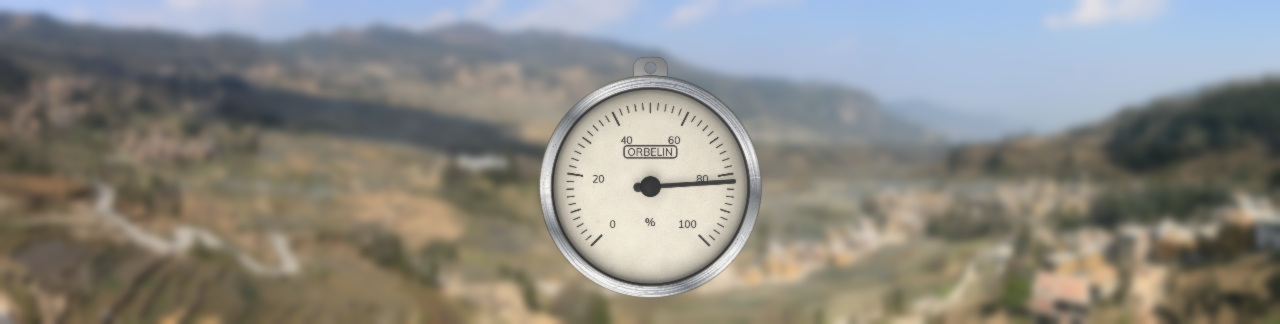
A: {"value": 82, "unit": "%"}
